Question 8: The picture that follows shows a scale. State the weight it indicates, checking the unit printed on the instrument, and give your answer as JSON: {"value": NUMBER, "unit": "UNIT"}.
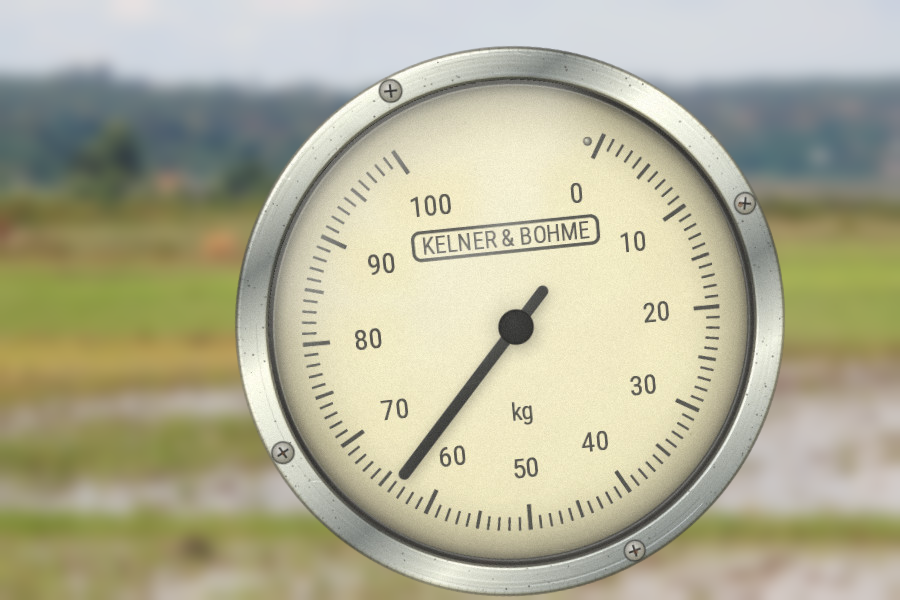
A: {"value": 64, "unit": "kg"}
